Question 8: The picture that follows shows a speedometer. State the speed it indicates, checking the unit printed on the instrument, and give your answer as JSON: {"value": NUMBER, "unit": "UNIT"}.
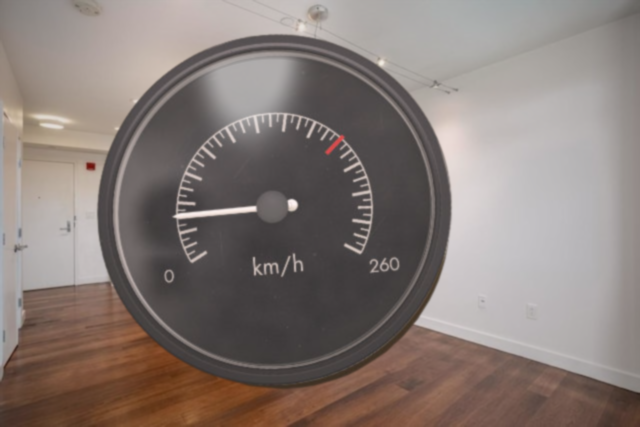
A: {"value": 30, "unit": "km/h"}
